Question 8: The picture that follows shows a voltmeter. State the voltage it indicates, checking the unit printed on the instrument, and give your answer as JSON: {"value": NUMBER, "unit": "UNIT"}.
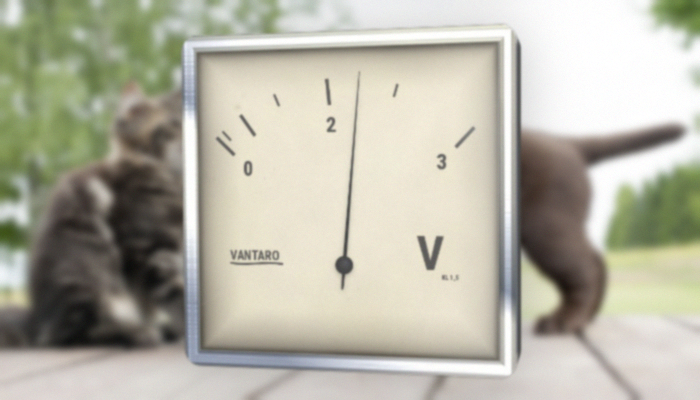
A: {"value": 2.25, "unit": "V"}
